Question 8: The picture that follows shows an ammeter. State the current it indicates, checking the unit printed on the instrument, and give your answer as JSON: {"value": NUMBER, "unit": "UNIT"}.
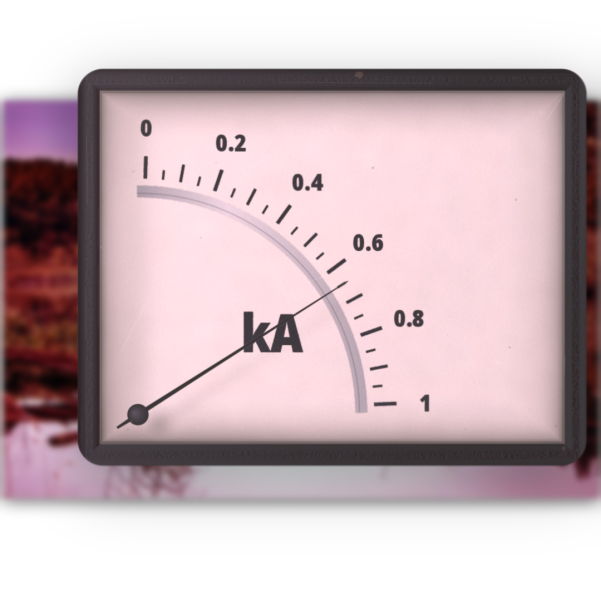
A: {"value": 0.65, "unit": "kA"}
